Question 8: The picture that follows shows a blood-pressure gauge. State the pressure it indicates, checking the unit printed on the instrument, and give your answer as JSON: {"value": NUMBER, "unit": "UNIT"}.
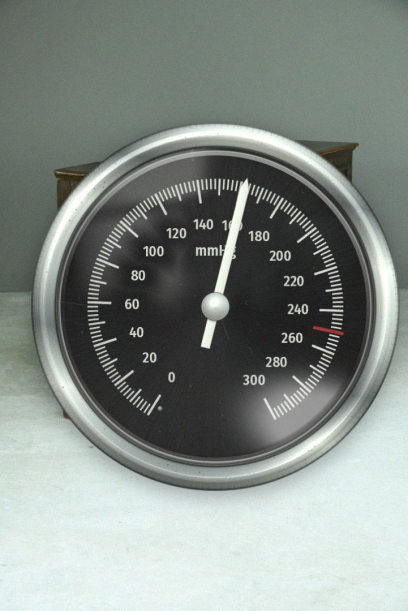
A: {"value": 162, "unit": "mmHg"}
